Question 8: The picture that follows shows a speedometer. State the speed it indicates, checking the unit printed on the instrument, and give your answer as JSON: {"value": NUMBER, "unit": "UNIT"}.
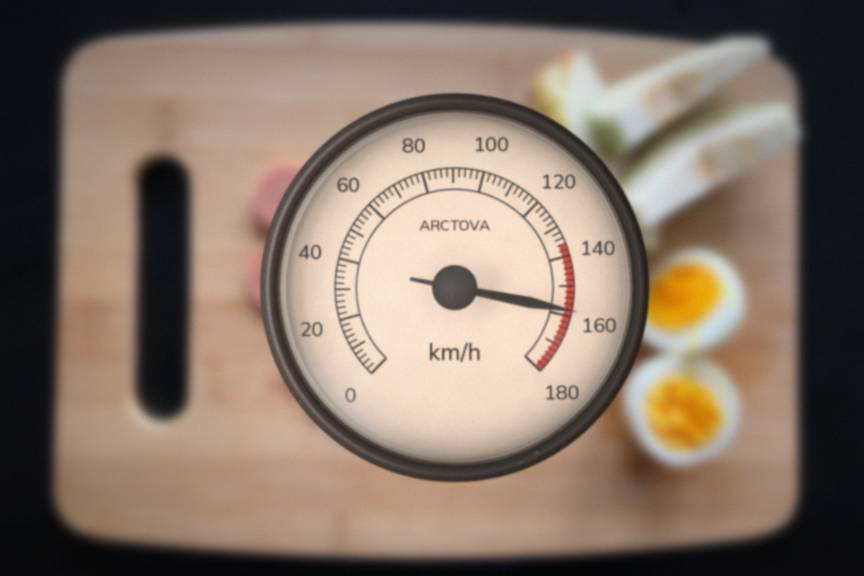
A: {"value": 158, "unit": "km/h"}
